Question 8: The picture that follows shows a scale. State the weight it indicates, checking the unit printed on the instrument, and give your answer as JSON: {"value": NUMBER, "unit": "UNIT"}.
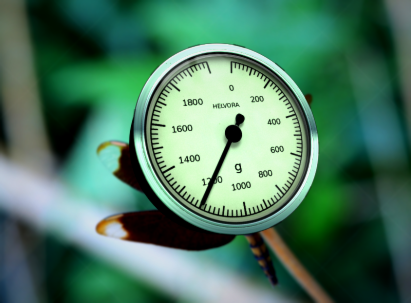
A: {"value": 1200, "unit": "g"}
